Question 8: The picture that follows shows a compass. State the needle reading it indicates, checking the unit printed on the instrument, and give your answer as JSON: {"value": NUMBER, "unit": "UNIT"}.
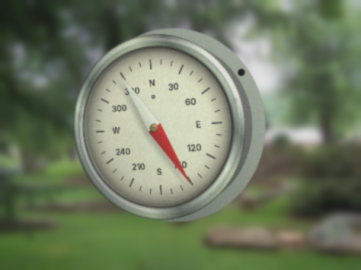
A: {"value": 150, "unit": "°"}
